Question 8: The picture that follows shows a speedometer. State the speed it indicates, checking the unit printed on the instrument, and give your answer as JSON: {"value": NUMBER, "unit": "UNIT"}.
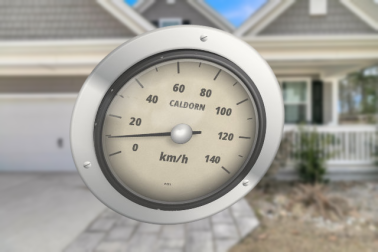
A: {"value": 10, "unit": "km/h"}
